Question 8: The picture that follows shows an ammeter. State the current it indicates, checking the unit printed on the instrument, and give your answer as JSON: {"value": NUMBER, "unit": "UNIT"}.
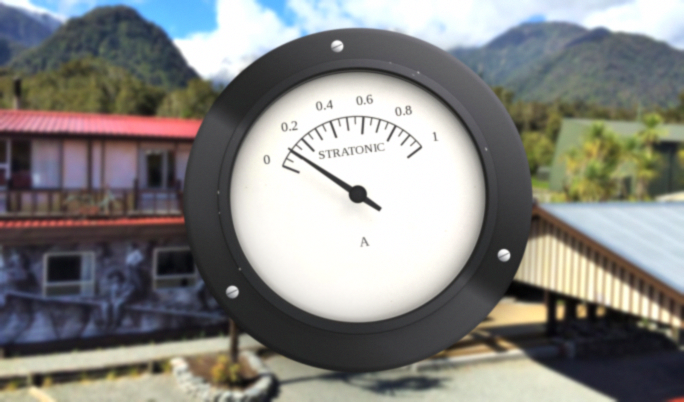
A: {"value": 0.1, "unit": "A"}
